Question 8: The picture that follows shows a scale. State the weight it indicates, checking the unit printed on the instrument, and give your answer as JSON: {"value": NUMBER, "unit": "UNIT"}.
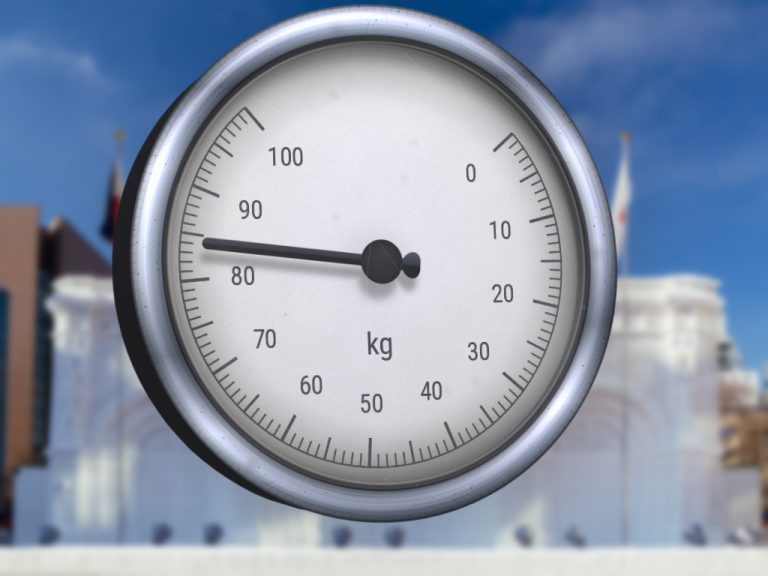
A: {"value": 84, "unit": "kg"}
